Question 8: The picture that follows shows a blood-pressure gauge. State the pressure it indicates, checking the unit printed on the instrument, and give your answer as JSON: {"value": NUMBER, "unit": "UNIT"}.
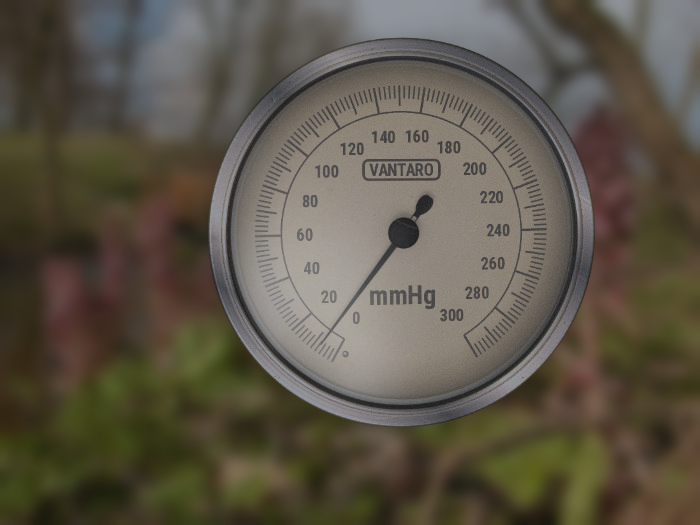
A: {"value": 8, "unit": "mmHg"}
